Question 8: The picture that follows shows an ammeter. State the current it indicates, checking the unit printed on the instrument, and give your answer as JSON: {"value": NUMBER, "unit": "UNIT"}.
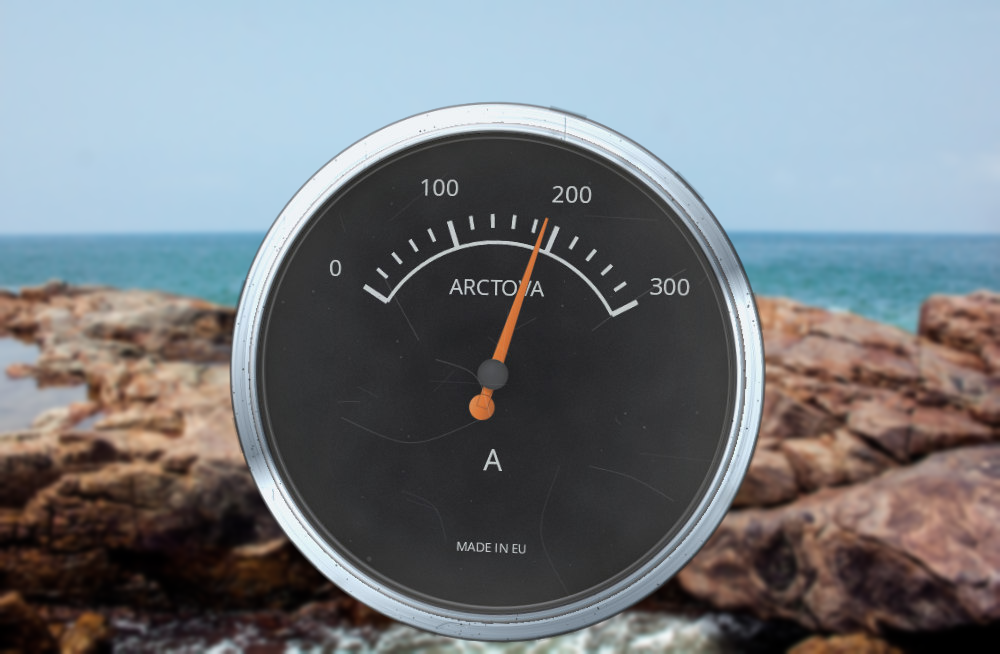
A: {"value": 190, "unit": "A"}
